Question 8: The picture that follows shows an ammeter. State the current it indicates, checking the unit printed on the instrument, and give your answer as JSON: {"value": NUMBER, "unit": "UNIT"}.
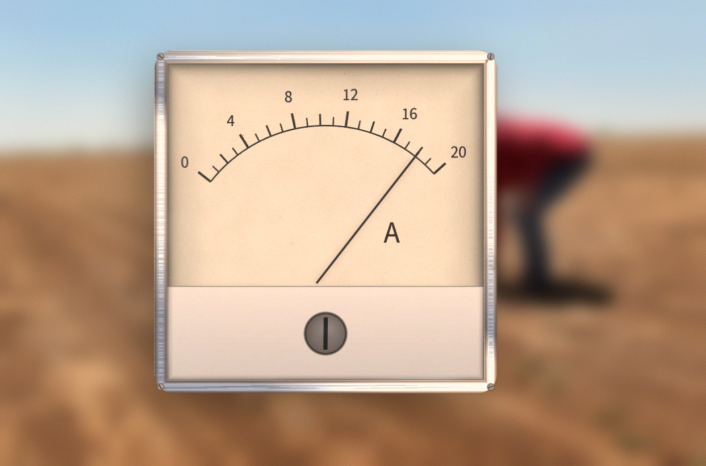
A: {"value": 18, "unit": "A"}
